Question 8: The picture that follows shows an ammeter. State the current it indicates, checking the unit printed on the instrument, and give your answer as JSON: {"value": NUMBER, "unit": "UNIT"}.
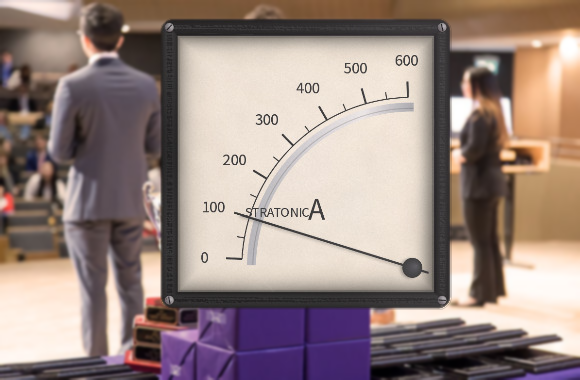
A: {"value": 100, "unit": "A"}
